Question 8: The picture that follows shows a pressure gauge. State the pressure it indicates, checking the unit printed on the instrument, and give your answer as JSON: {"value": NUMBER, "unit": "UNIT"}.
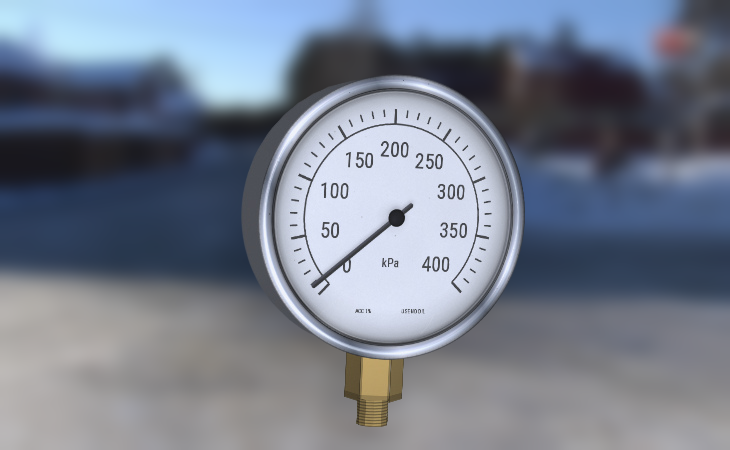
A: {"value": 10, "unit": "kPa"}
